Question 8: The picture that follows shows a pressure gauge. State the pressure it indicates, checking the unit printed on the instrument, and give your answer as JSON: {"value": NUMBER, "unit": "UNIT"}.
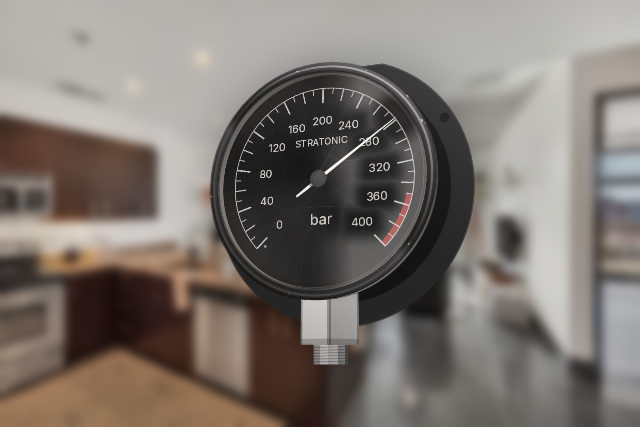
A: {"value": 280, "unit": "bar"}
